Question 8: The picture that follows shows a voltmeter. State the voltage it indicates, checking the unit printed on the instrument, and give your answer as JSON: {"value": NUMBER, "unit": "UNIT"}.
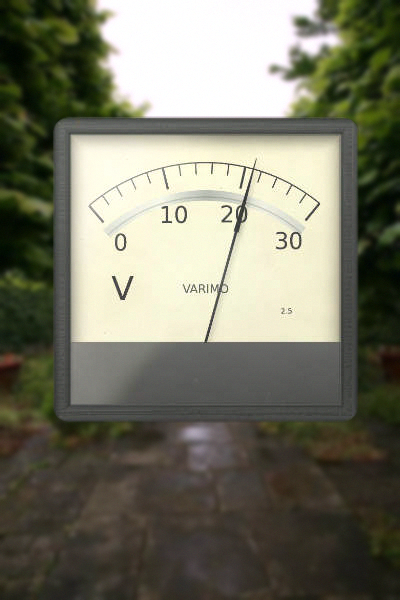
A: {"value": 21, "unit": "V"}
